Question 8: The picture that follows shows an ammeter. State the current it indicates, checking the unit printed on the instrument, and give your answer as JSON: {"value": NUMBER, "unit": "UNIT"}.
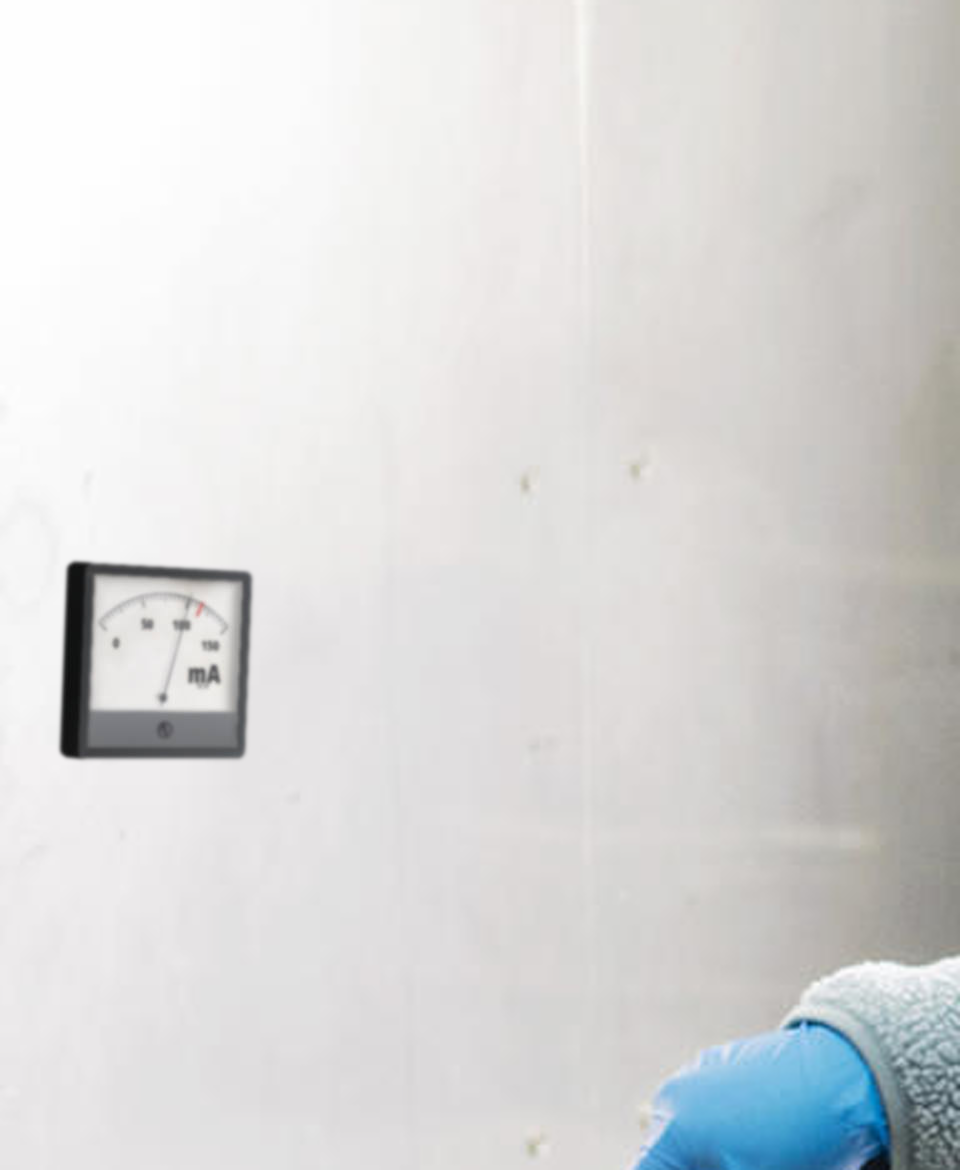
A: {"value": 100, "unit": "mA"}
